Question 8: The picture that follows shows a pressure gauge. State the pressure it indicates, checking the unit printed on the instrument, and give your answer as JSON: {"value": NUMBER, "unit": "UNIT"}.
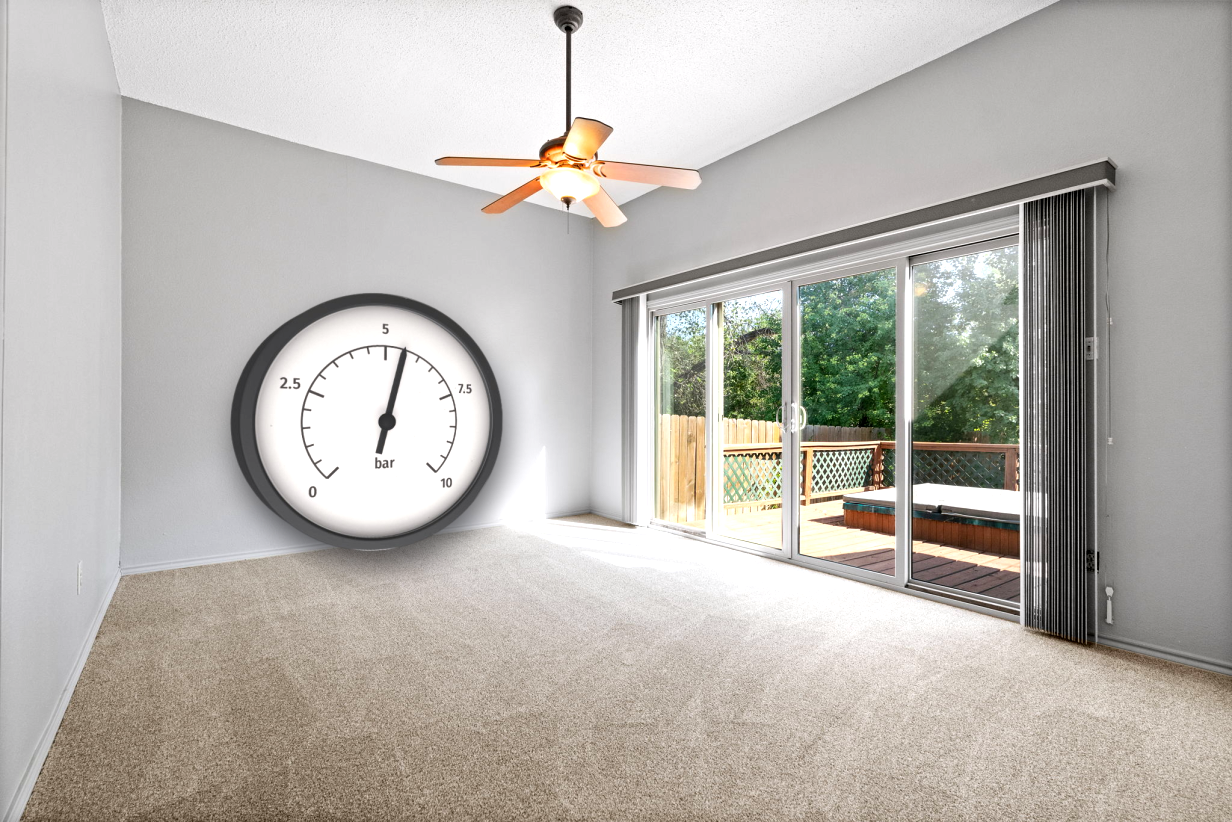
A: {"value": 5.5, "unit": "bar"}
